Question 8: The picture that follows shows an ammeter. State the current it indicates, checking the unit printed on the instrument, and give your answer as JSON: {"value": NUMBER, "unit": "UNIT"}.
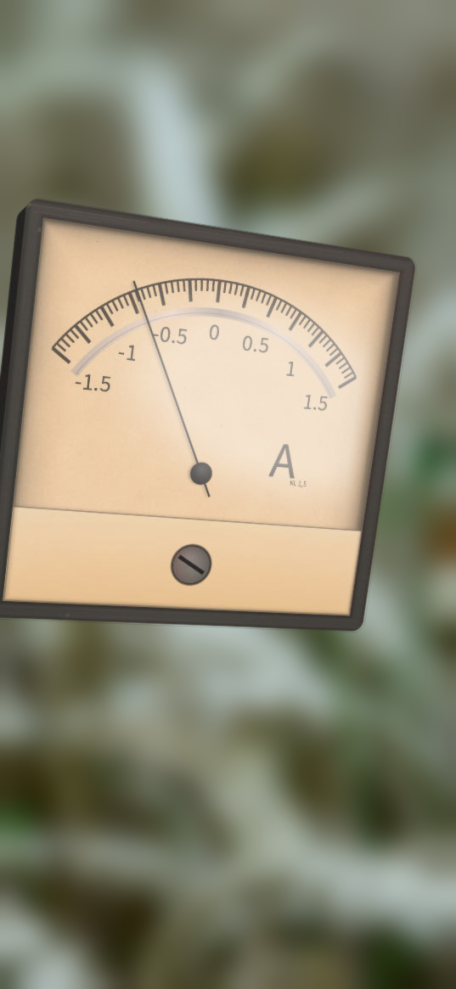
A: {"value": -0.7, "unit": "A"}
